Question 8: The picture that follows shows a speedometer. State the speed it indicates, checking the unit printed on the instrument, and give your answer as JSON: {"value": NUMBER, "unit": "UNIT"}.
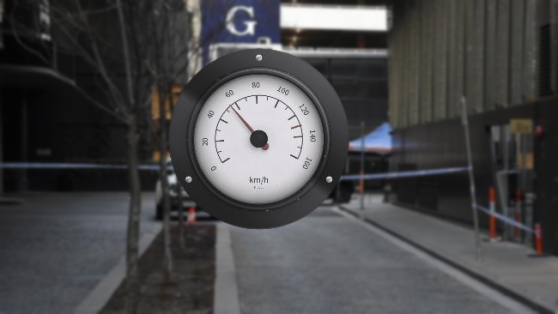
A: {"value": 55, "unit": "km/h"}
